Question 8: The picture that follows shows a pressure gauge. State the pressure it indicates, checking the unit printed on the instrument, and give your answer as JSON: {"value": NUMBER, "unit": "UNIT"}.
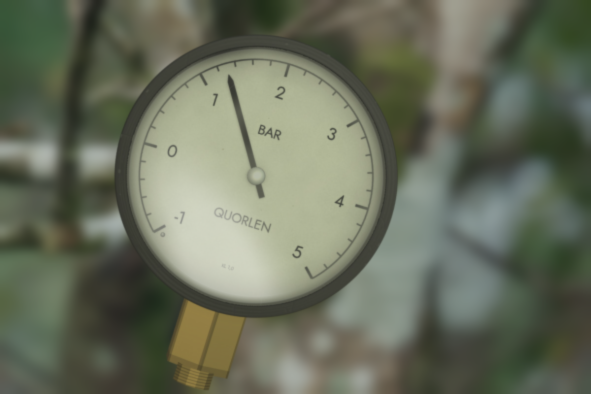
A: {"value": 1.3, "unit": "bar"}
